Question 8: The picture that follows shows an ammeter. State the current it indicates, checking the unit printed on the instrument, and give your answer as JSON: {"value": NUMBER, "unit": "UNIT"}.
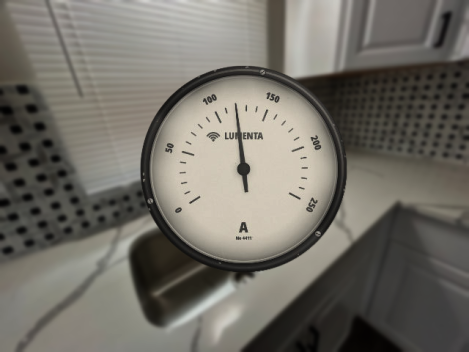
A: {"value": 120, "unit": "A"}
